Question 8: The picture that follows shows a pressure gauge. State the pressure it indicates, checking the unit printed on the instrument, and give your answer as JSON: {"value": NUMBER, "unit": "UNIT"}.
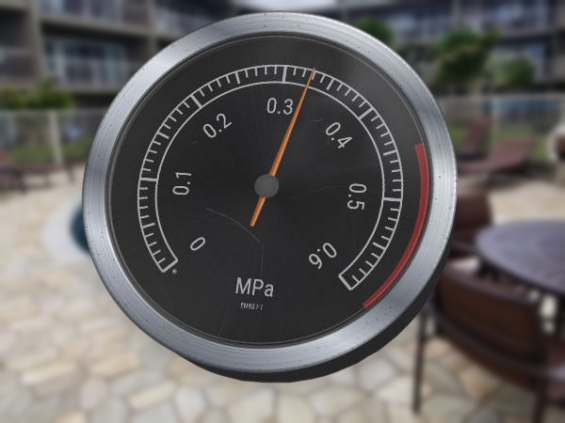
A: {"value": 0.33, "unit": "MPa"}
